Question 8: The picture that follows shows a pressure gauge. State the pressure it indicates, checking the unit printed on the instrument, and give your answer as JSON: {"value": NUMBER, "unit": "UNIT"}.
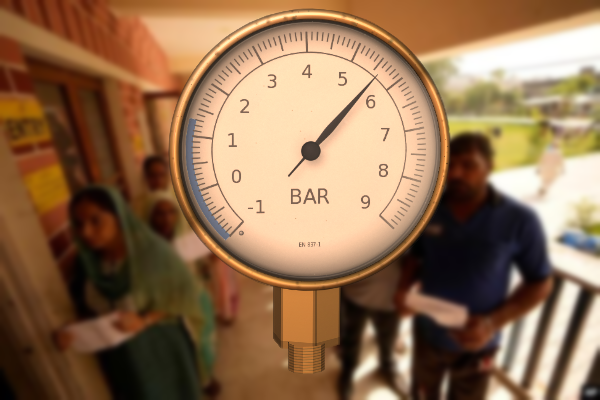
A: {"value": 5.6, "unit": "bar"}
